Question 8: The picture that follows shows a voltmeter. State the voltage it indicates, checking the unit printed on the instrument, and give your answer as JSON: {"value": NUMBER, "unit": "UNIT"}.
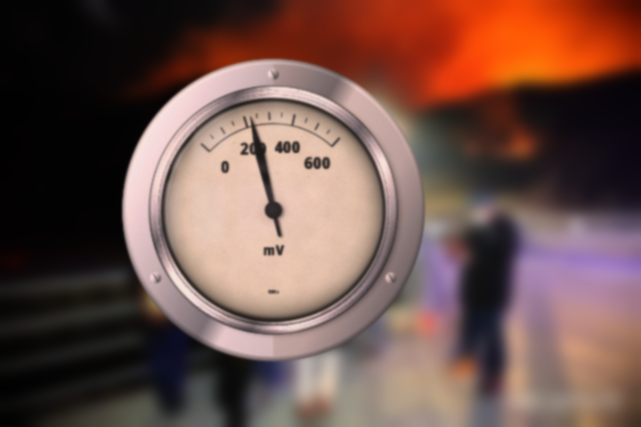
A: {"value": 225, "unit": "mV"}
